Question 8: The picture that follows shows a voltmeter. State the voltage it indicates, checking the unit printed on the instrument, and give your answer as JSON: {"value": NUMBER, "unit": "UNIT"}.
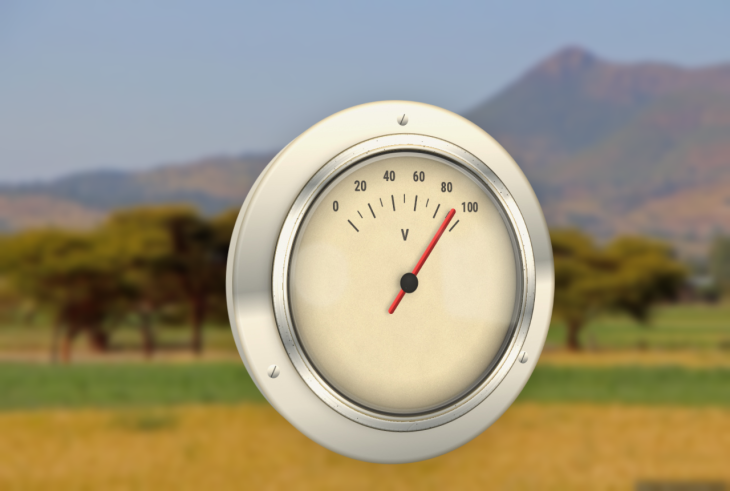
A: {"value": 90, "unit": "V"}
